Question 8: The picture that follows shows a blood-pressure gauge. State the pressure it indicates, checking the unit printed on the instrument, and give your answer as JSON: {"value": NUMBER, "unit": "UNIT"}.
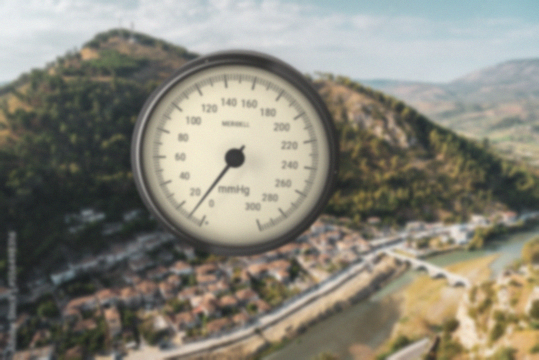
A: {"value": 10, "unit": "mmHg"}
